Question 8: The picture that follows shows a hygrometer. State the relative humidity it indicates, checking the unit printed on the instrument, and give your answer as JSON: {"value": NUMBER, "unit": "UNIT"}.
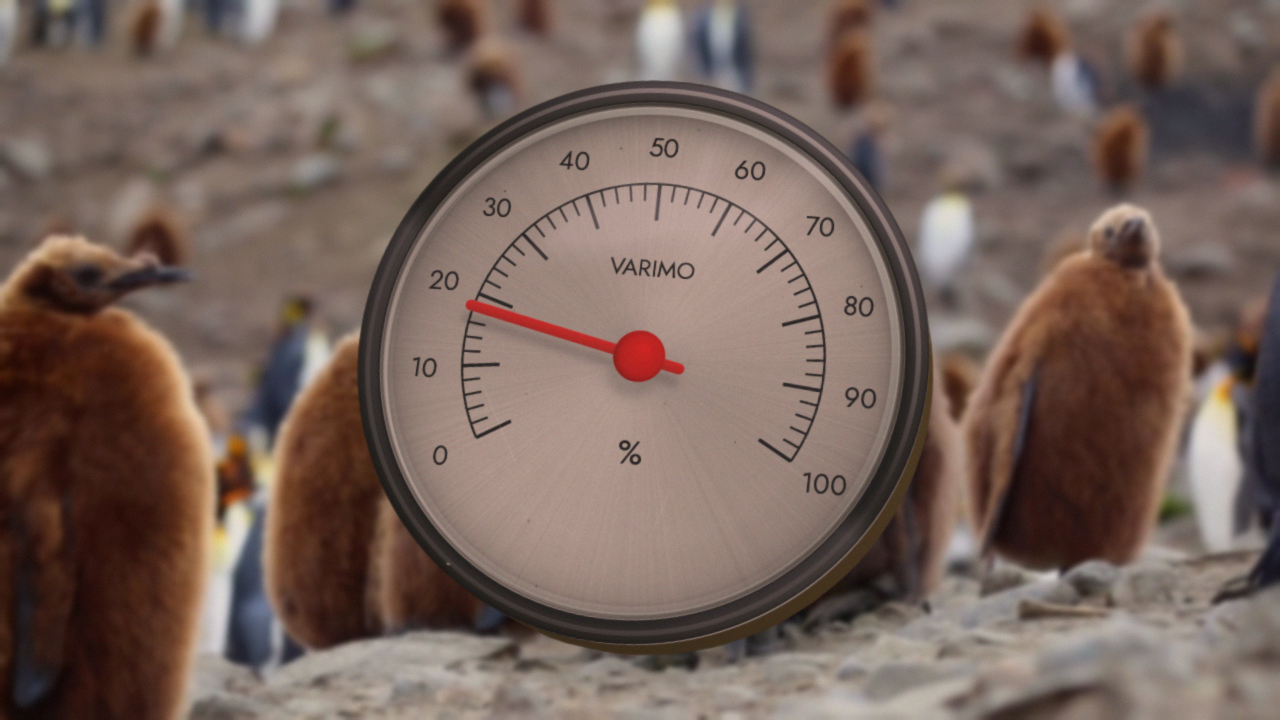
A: {"value": 18, "unit": "%"}
